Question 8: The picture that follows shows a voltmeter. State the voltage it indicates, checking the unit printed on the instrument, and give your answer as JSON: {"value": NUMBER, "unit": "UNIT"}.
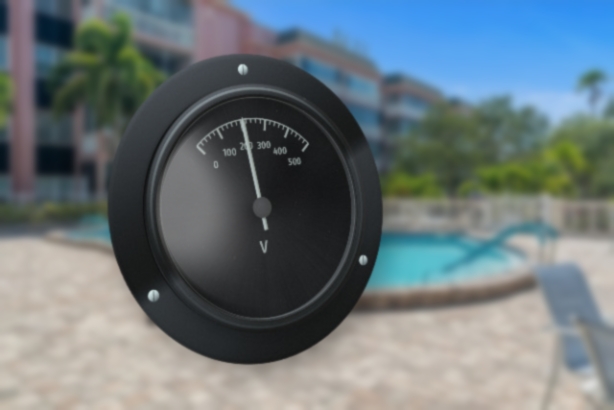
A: {"value": 200, "unit": "V"}
